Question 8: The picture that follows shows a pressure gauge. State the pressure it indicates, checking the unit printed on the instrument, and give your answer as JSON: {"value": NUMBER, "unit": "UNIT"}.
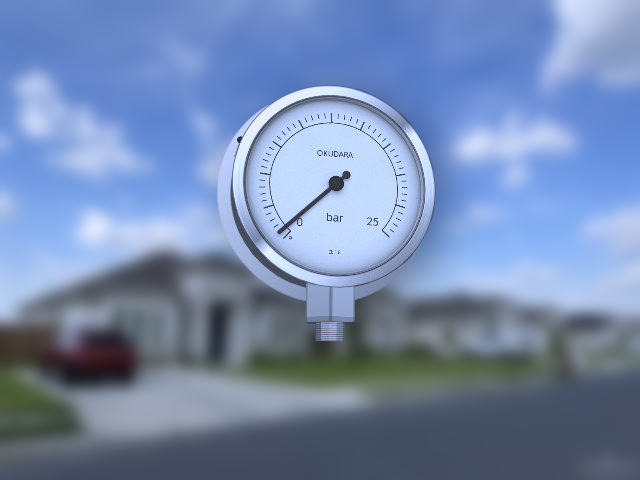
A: {"value": 0.5, "unit": "bar"}
